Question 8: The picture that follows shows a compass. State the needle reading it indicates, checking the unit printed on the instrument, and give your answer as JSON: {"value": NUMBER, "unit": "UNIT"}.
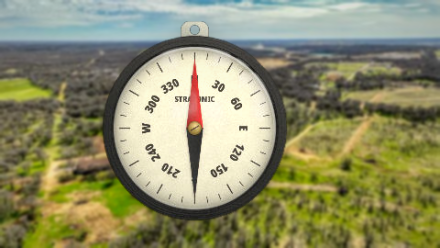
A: {"value": 0, "unit": "°"}
